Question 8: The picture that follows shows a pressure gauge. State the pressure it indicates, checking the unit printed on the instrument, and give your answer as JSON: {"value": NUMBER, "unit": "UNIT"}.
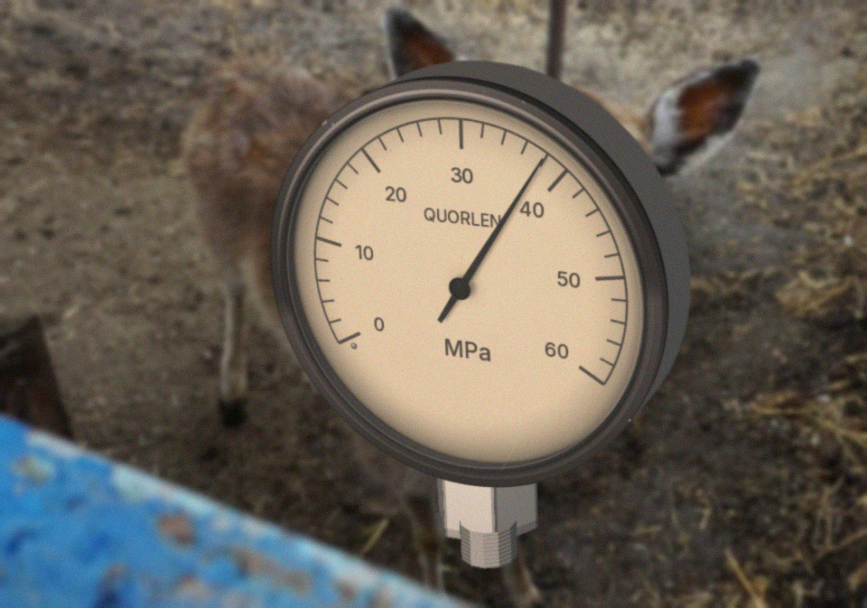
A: {"value": 38, "unit": "MPa"}
